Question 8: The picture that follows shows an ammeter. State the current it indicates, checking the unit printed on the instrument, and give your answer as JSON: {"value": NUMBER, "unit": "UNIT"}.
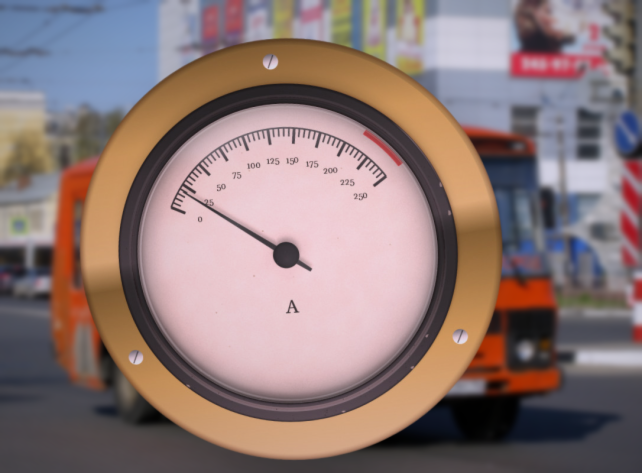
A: {"value": 20, "unit": "A"}
